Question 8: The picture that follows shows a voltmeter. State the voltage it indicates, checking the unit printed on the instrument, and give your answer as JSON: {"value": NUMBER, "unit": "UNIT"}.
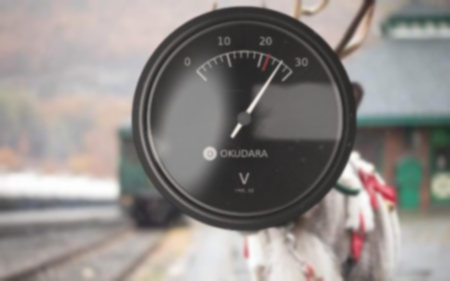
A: {"value": 26, "unit": "V"}
